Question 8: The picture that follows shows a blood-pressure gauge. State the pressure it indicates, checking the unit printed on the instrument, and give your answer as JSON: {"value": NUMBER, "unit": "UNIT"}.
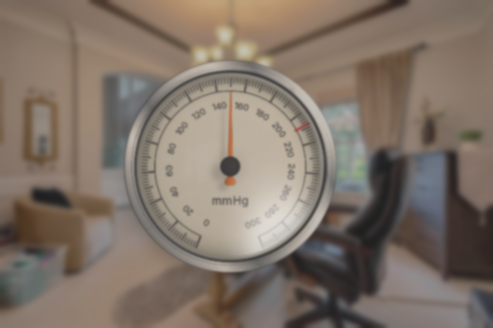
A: {"value": 150, "unit": "mmHg"}
